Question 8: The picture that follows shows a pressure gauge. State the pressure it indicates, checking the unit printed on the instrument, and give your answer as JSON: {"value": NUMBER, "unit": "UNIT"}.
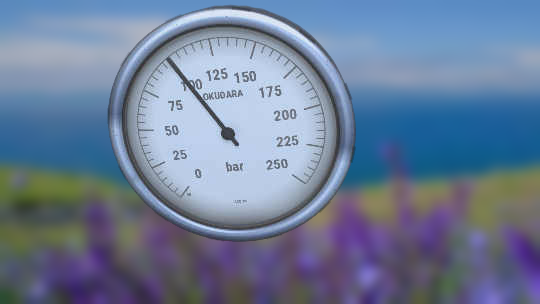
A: {"value": 100, "unit": "bar"}
